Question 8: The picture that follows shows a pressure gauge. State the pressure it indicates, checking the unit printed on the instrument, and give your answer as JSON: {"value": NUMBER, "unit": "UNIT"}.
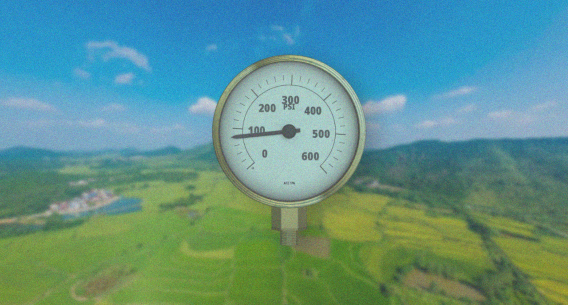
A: {"value": 80, "unit": "psi"}
